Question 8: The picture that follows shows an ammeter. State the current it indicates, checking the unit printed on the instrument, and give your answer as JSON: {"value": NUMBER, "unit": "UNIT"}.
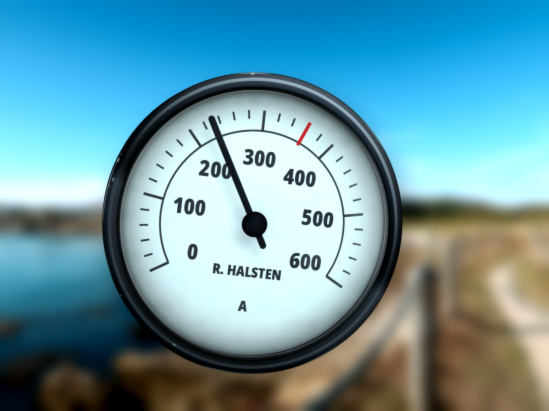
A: {"value": 230, "unit": "A"}
